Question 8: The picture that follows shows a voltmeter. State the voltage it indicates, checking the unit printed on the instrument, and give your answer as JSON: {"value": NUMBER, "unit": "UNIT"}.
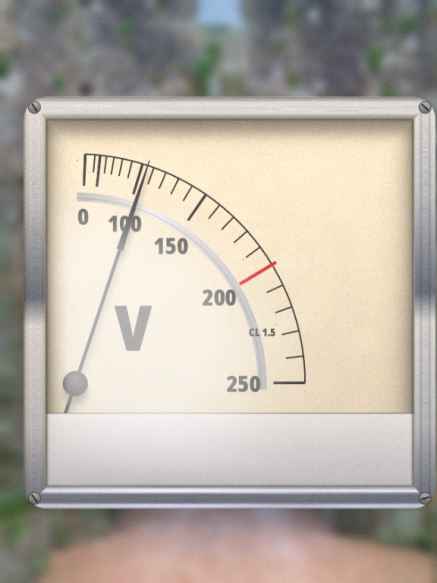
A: {"value": 105, "unit": "V"}
